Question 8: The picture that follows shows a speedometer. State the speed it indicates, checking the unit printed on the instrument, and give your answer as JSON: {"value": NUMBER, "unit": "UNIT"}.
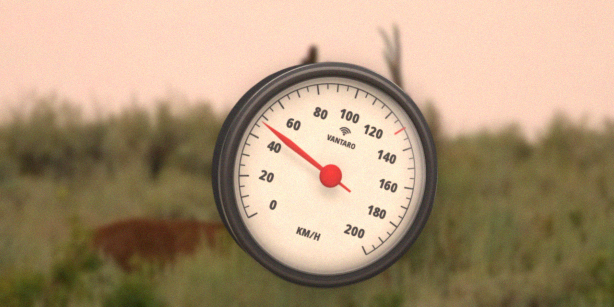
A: {"value": 47.5, "unit": "km/h"}
